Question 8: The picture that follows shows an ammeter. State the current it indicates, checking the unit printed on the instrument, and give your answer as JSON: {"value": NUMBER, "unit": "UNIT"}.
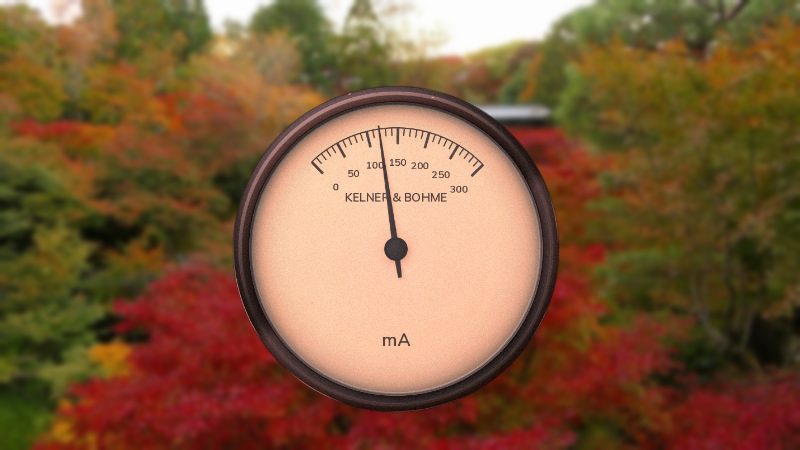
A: {"value": 120, "unit": "mA"}
